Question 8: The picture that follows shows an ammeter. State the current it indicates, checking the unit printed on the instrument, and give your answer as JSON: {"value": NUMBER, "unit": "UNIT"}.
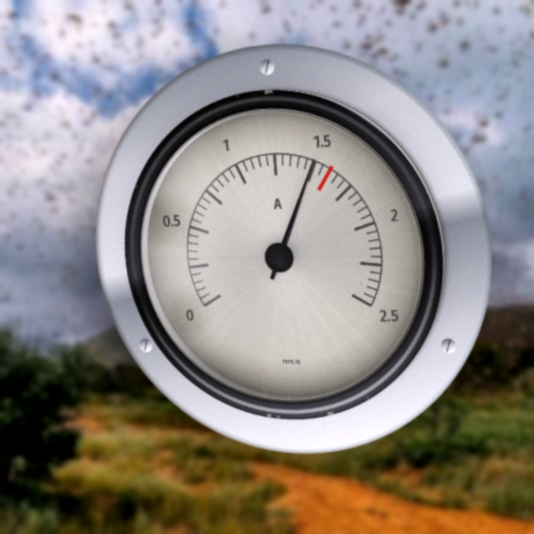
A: {"value": 1.5, "unit": "A"}
